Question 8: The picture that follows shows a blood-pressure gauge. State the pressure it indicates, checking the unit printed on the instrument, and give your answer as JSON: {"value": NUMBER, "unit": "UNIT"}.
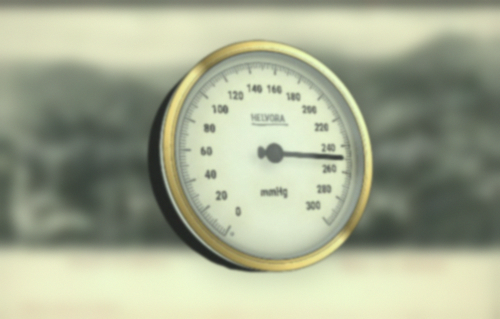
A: {"value": 250, "unit": "mmHg"}
